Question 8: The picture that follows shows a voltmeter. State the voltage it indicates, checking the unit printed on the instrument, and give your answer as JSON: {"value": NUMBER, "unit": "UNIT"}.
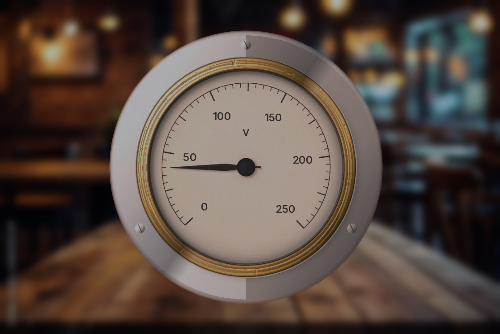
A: {"value": 40, "unit": "V"}
